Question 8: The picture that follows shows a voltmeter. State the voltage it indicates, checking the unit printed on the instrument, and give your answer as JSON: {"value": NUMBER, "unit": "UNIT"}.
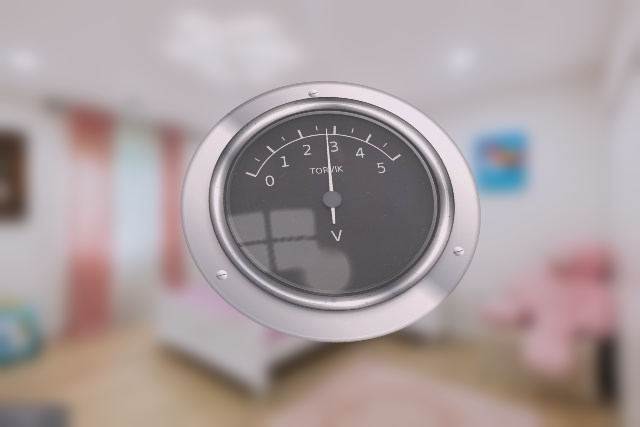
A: {"value": 2.75, "unit": "V"}
